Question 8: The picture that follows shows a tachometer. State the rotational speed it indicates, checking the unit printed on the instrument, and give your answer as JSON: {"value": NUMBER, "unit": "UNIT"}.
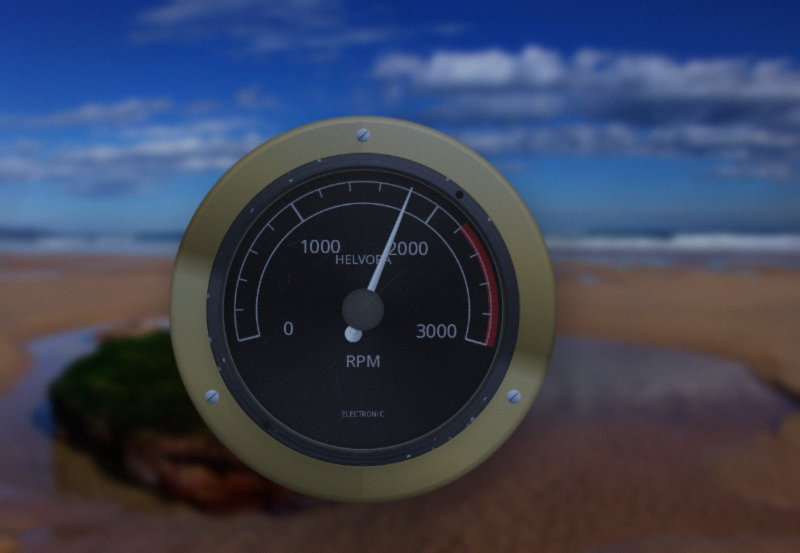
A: {"value": 1800, "unit": "rpm"}
